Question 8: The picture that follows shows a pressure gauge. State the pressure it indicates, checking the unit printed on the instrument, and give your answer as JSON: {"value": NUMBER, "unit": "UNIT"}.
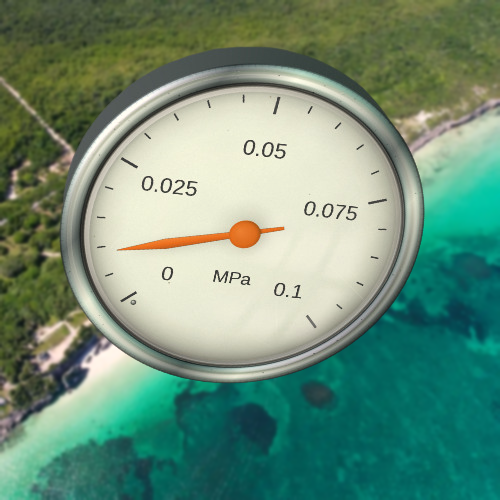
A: {"value": 0.01, "unit": "MPa"}
